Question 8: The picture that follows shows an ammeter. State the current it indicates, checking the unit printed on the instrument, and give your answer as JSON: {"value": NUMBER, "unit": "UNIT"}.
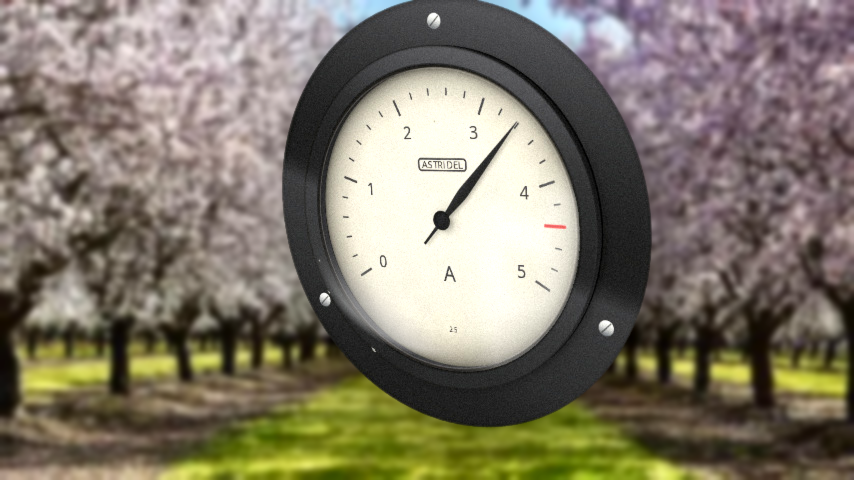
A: {"value": 3.4, "unit": "A"}
